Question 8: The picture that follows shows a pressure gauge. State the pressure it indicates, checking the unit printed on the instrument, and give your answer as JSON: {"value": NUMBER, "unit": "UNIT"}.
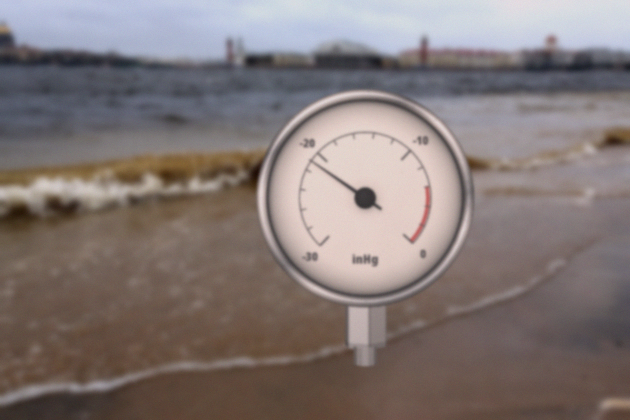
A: {"value": -21, "unit": "inHg"}
